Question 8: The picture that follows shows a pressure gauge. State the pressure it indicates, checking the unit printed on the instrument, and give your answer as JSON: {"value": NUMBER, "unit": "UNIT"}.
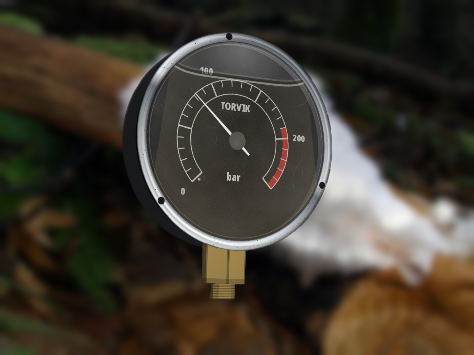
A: {"value": 80, "unit": "bar"}
